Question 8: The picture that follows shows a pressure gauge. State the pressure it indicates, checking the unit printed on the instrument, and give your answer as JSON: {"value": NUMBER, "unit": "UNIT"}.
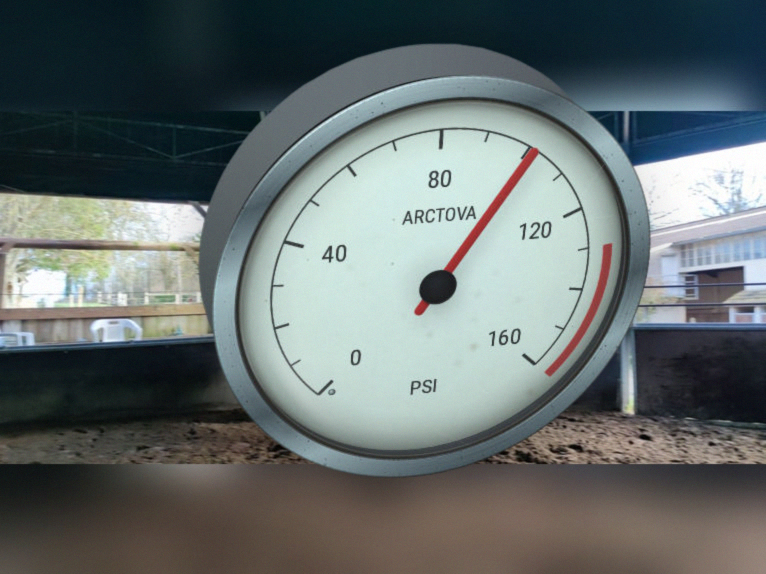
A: {"value": 100, "unit": "psi"}
